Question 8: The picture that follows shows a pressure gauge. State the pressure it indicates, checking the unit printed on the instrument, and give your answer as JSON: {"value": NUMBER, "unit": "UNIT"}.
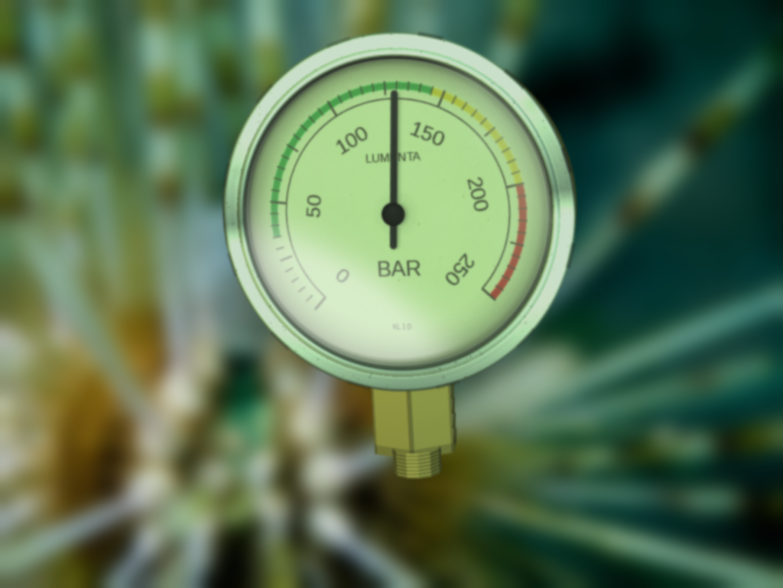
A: {"value": 130, "unit": "bar"}
